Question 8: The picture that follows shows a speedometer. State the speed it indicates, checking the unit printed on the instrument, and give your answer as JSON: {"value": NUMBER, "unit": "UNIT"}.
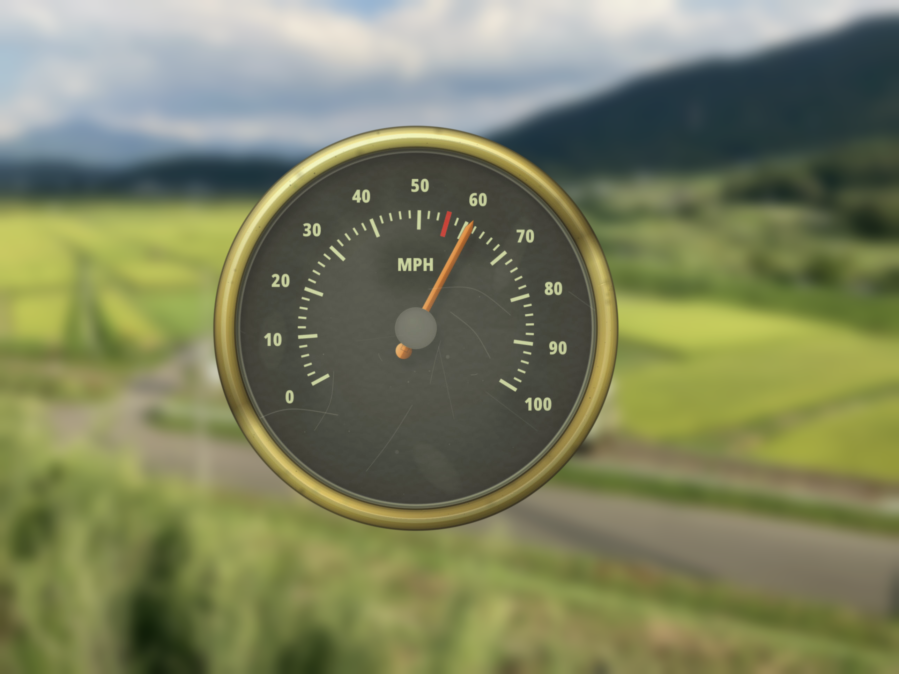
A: {"value": 61, "unit": "mph"}
